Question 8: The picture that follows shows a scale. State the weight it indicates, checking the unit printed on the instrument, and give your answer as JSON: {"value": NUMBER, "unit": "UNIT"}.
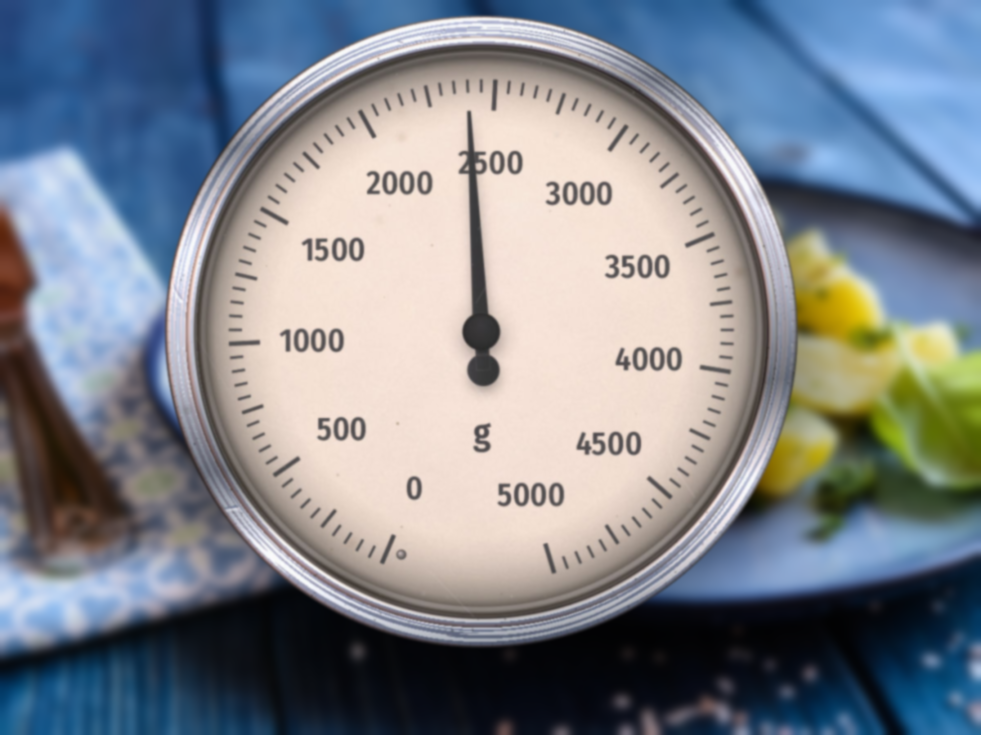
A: {"value": 2400, "unit": "g"}
